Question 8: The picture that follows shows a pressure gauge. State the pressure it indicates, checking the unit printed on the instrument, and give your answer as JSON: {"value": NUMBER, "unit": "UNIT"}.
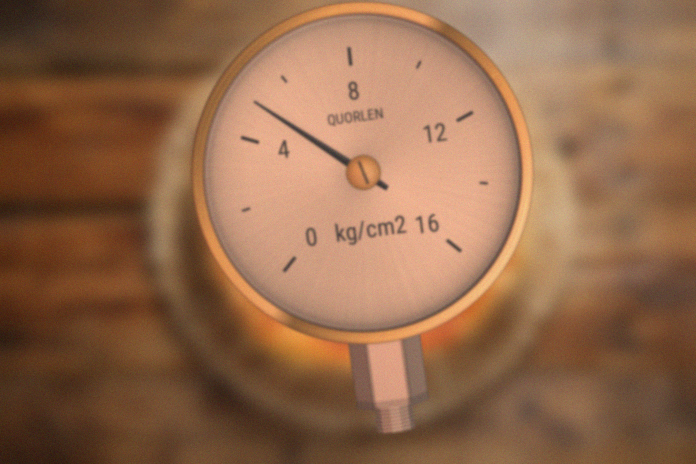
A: {"value": 5, "unit": "kg/cm²"}
